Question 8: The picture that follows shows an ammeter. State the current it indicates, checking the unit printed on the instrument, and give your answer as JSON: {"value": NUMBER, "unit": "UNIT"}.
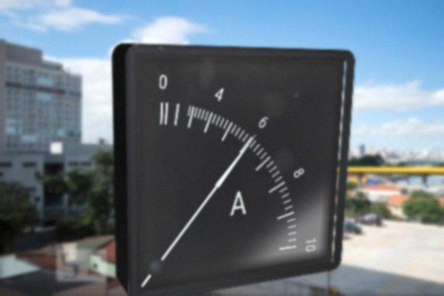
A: {"value": 6, "unit": "A"}
